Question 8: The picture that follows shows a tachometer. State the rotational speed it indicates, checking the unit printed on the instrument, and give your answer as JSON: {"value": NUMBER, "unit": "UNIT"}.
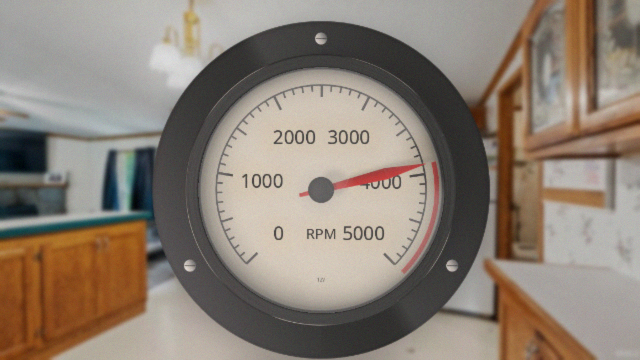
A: {"value": 3900, "unit": "rpm"}
